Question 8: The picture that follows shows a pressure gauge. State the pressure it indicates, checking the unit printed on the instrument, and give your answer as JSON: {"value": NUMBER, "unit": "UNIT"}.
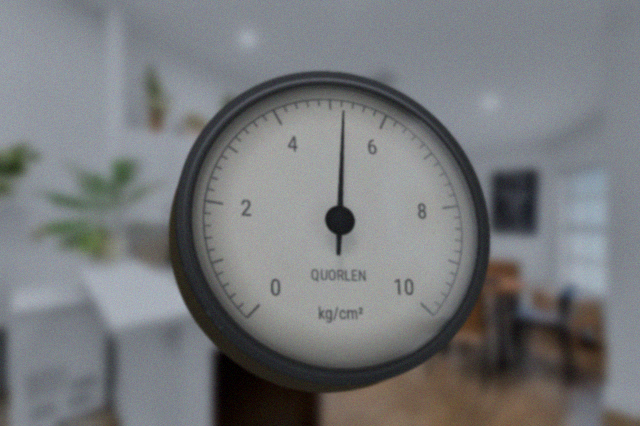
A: {"value": 5.2, "unit": "kg/cm²"}
